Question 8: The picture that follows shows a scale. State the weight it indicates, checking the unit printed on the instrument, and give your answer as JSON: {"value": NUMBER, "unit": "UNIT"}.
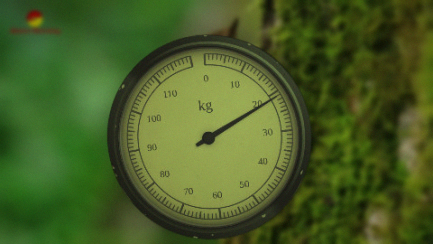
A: {"value": 21, "unit": "kg"}
